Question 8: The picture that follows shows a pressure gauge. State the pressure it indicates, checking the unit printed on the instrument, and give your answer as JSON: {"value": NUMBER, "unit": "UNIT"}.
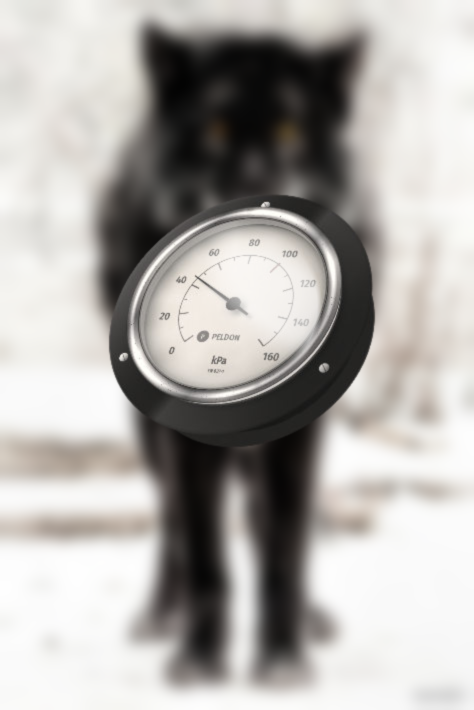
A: {"value": 45, "unit": "kPa"}
